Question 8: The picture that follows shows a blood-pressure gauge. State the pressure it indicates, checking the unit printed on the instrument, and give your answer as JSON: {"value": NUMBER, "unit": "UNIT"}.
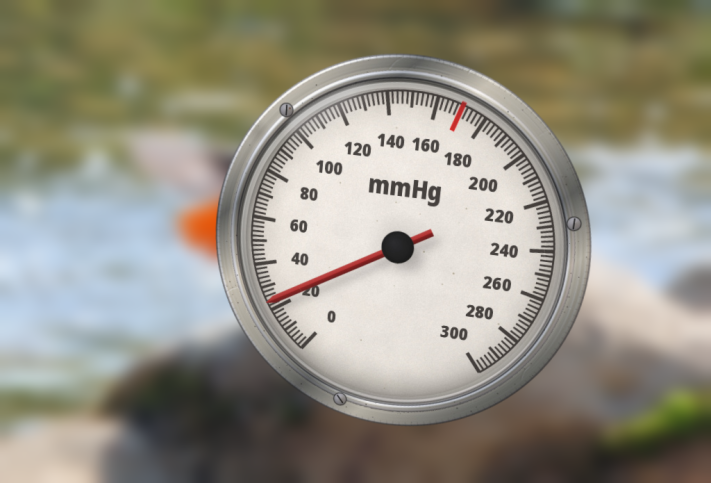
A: {"value": 24, "unit": "mmHg"}
